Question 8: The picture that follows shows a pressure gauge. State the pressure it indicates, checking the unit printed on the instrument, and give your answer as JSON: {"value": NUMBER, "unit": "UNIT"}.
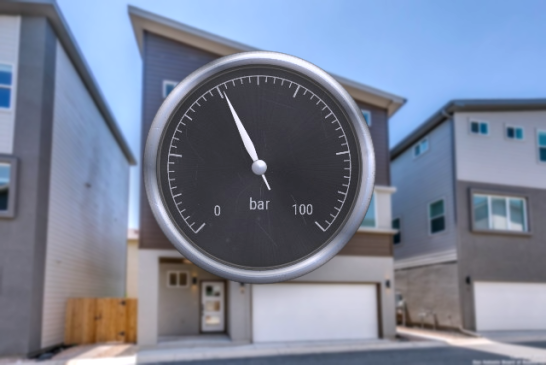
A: {"value": 41, "unit": "bar"}
